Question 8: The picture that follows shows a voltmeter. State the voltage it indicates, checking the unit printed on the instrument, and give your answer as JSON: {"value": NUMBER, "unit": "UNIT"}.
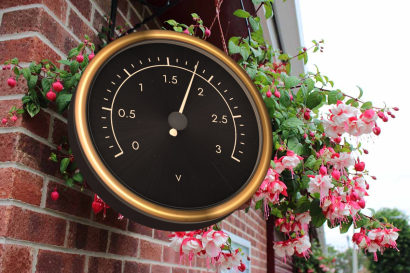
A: {"value": 1.8, "unit": "V"}
